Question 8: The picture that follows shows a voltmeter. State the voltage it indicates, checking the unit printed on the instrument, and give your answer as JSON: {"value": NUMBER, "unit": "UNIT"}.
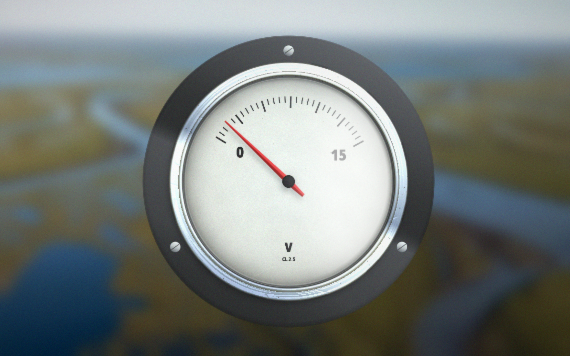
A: {"value": 1.5, "unit": "V"}
